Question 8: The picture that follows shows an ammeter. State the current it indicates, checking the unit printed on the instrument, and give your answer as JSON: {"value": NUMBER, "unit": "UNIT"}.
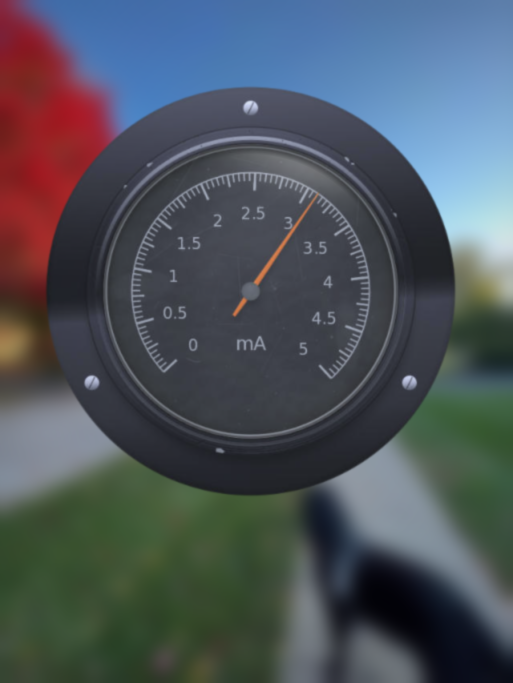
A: {"value": 3.1, "unit": "mA"}
